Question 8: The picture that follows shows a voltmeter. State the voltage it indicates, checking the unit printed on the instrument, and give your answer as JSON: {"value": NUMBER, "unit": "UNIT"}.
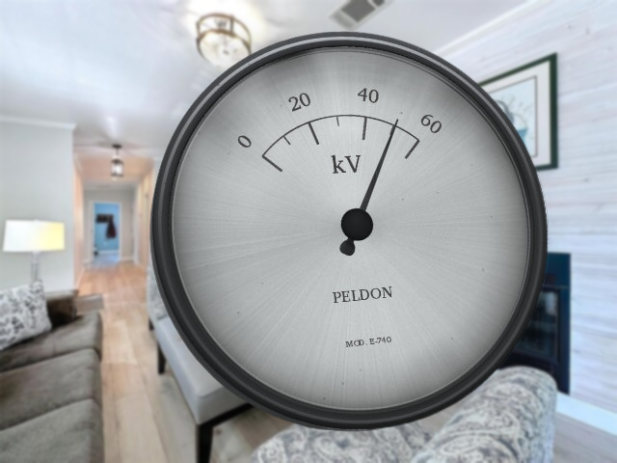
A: {"value": 50, "unit": "kV"}
